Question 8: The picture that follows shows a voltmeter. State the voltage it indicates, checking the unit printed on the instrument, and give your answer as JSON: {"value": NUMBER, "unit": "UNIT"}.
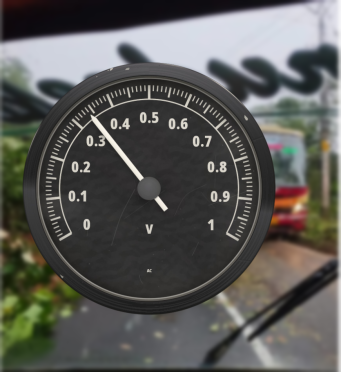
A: {"value": 0.34, "unit": "V"}
